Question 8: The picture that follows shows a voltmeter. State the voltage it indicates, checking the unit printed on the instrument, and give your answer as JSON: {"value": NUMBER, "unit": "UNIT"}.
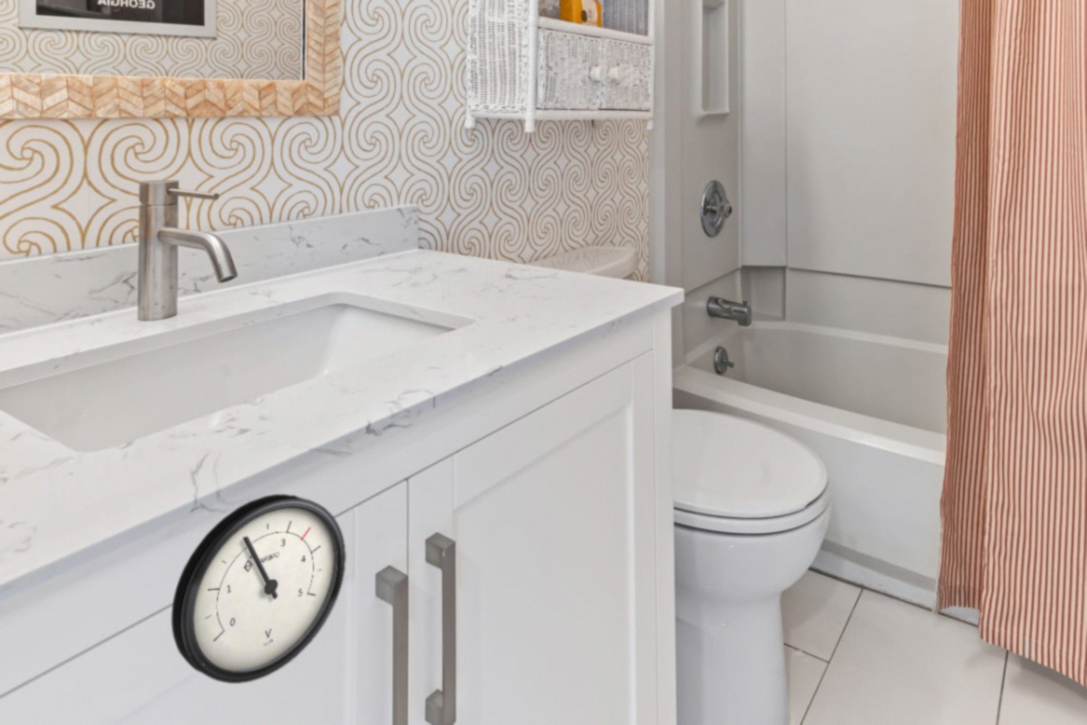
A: {"value": 2, "unit": "V"}
